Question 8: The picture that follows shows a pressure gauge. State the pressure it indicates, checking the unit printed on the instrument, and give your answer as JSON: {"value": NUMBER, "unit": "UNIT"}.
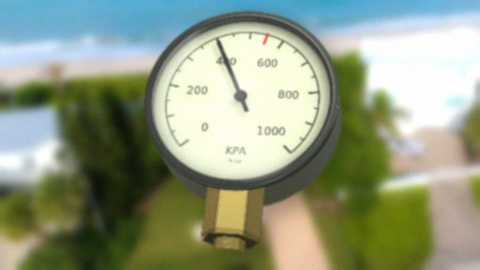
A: {"value": 400, "unit": "kPa"}
